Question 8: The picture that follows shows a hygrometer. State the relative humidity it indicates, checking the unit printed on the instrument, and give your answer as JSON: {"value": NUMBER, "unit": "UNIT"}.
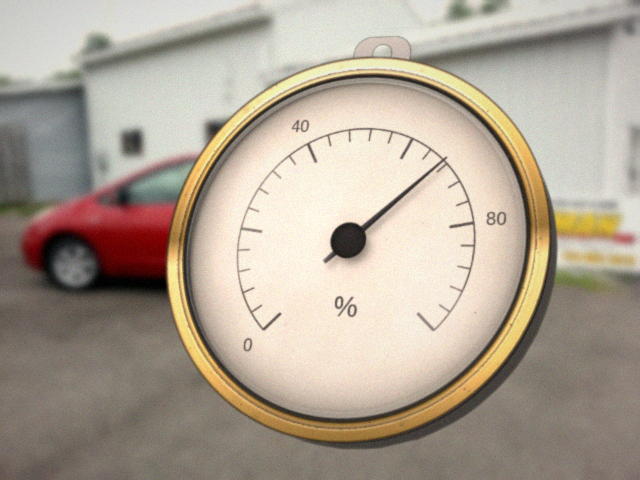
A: {"value": 68, "unit": "%"}
